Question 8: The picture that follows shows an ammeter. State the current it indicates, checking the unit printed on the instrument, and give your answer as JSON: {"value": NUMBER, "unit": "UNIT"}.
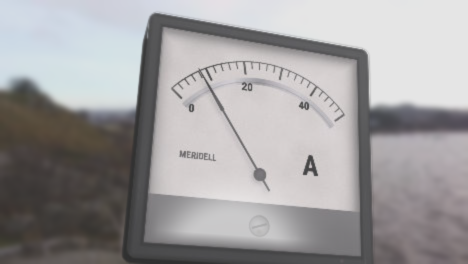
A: {"value": 8, "unit": "A"}
